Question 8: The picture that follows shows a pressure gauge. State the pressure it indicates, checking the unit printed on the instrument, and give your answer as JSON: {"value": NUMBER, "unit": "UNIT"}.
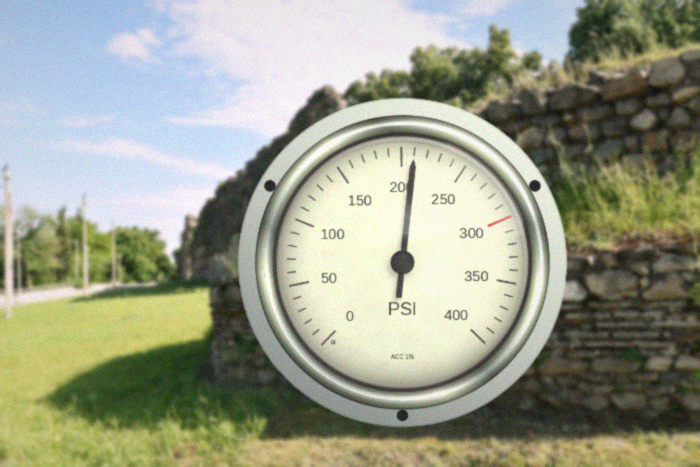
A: {"value": 210, "unit": "psi"}
